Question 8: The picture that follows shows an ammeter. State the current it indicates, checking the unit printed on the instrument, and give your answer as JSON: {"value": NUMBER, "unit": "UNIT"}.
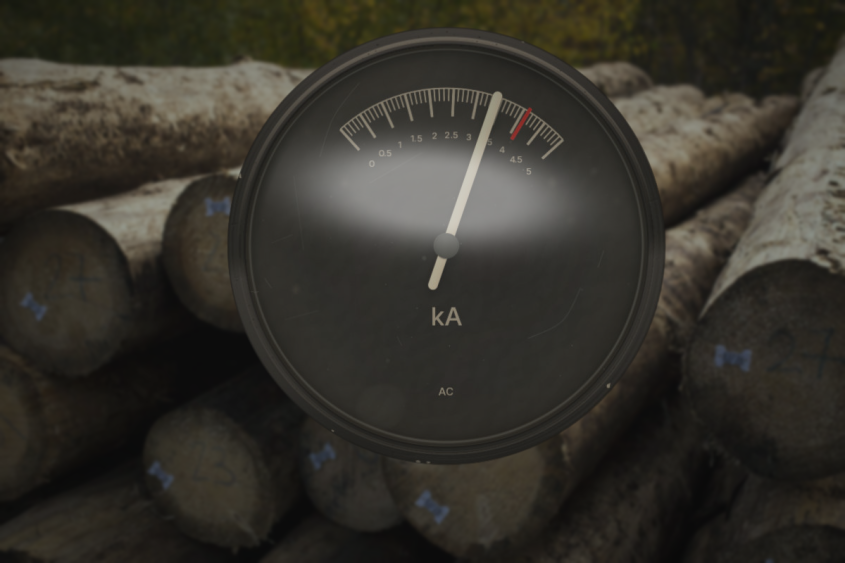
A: {"value": 3.4, "unit": "kA"}
